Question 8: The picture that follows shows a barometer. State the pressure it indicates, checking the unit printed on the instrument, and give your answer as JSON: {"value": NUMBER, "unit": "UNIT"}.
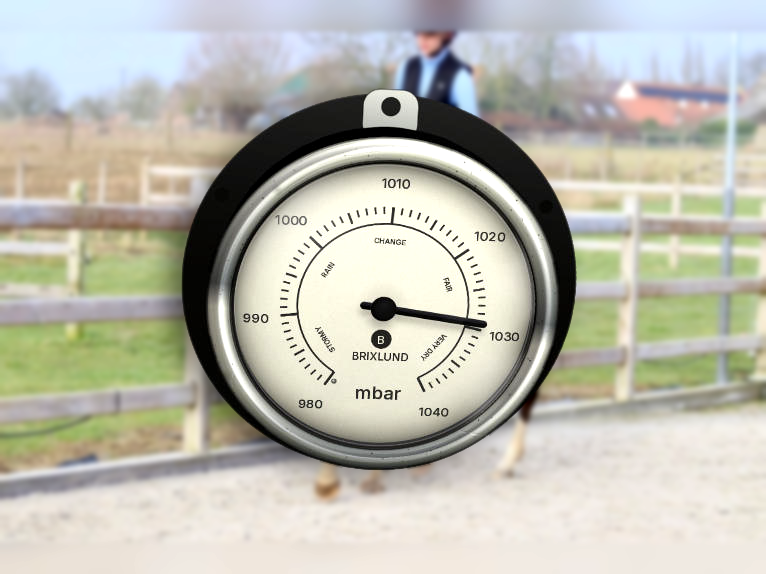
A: {"value": 1029, "unit": "mbar"}
